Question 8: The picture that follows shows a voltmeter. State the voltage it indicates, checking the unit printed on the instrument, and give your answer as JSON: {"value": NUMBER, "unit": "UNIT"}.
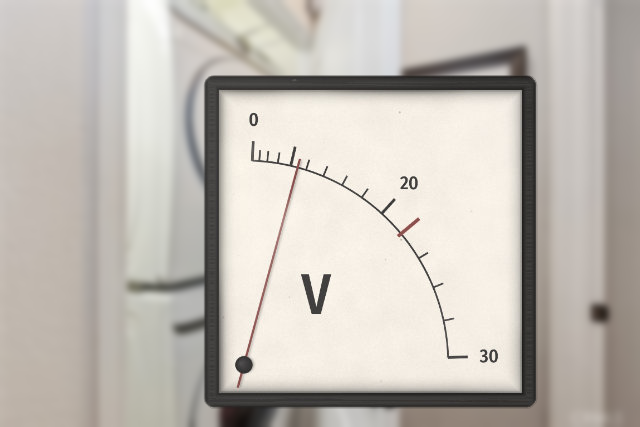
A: {"value": 11, "unit": "V"}
